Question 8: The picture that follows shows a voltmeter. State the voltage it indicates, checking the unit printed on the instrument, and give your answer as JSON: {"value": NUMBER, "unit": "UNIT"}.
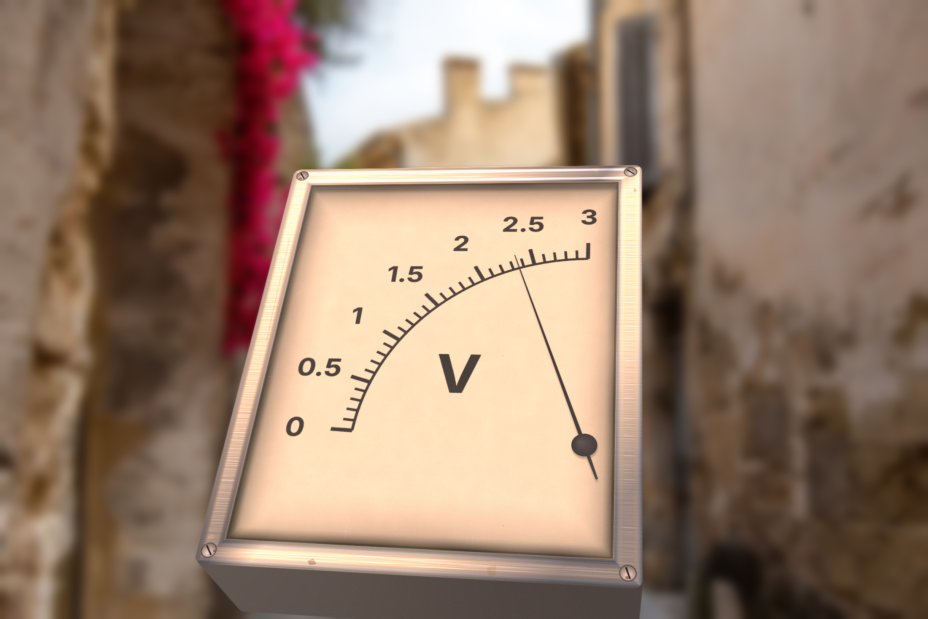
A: {"value": 2.35, "unit": "V"}
